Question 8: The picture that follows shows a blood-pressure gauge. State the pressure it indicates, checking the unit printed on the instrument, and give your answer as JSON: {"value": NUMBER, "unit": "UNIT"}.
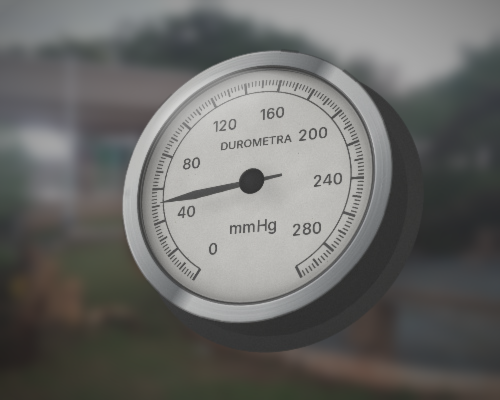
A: {"value": 50, "unit": "mmHg"}
